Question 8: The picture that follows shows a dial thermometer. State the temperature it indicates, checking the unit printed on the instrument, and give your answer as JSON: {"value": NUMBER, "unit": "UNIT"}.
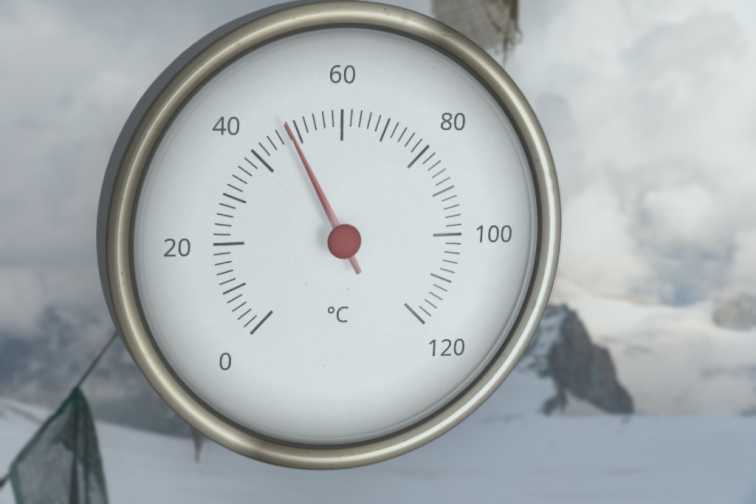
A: {"value": 48, "unit": "°C"}
